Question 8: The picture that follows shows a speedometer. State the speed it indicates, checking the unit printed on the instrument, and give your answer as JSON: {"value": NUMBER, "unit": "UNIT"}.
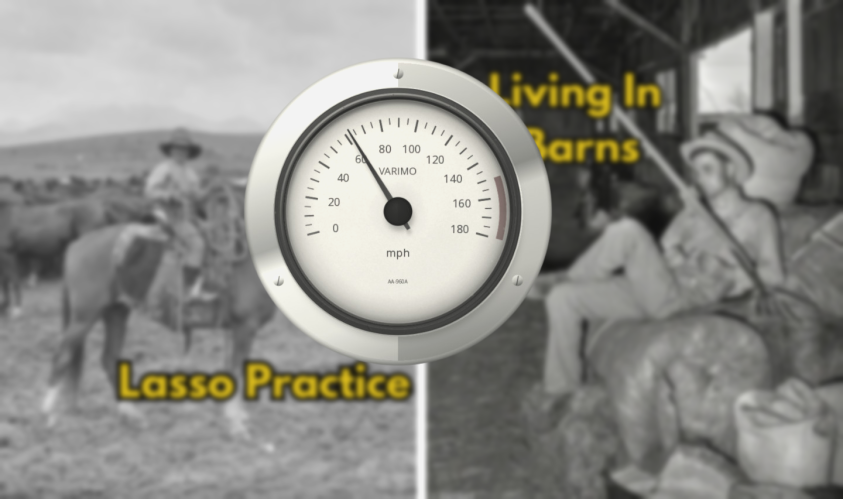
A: {"value": 62.5, "unit": "mph"}
